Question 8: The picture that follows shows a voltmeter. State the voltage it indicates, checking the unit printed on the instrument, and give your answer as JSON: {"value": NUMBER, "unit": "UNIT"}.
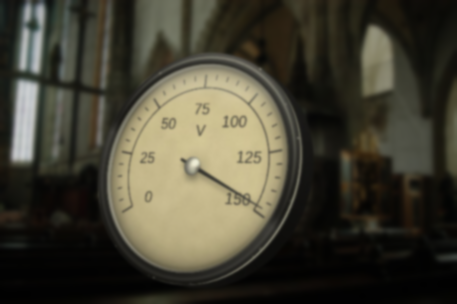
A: {"value": 147.5, "unit": "V"}
